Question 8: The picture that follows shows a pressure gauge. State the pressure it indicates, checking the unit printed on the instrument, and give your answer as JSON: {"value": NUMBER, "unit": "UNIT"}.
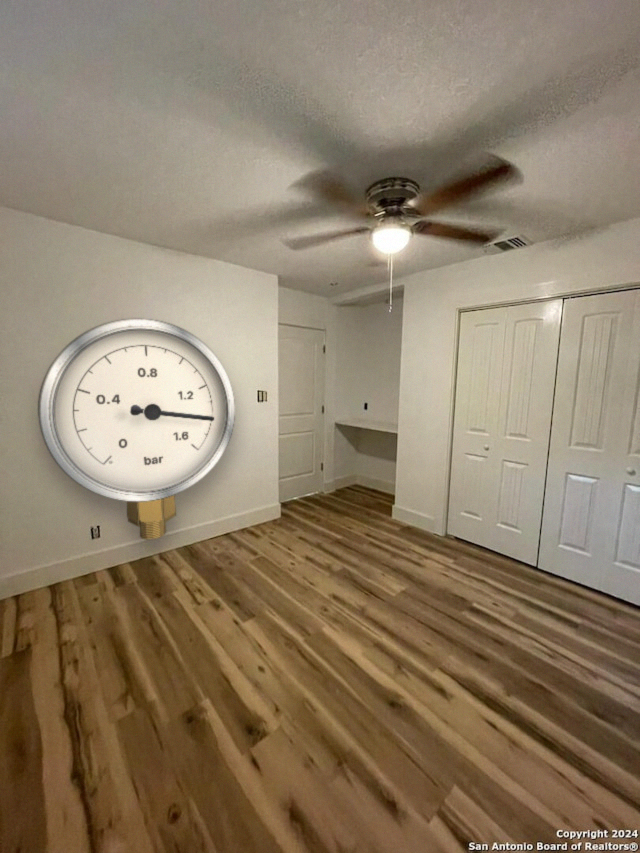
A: {"value": 1.4, "unit": "bar"}
